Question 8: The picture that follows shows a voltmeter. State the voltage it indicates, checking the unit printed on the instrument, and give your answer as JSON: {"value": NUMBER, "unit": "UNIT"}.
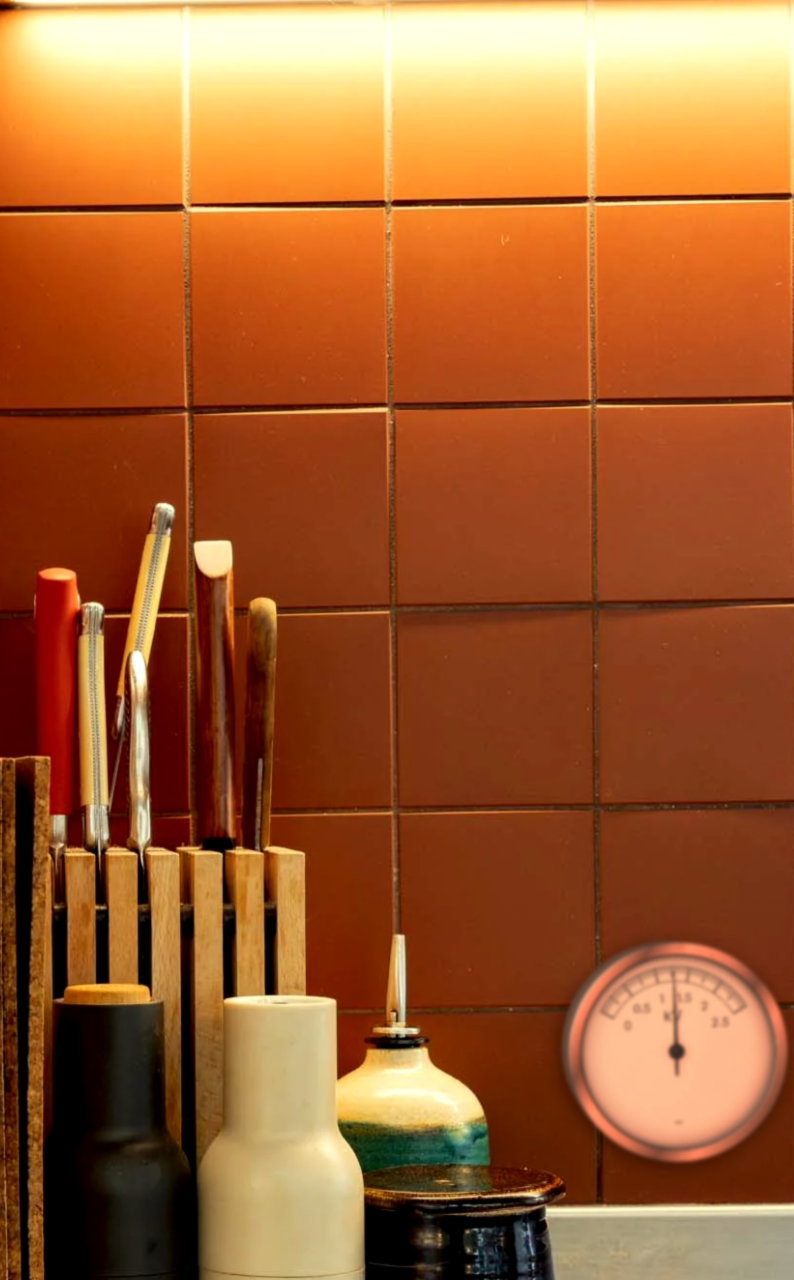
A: {"value": 1.25, "unit": "kV"}
